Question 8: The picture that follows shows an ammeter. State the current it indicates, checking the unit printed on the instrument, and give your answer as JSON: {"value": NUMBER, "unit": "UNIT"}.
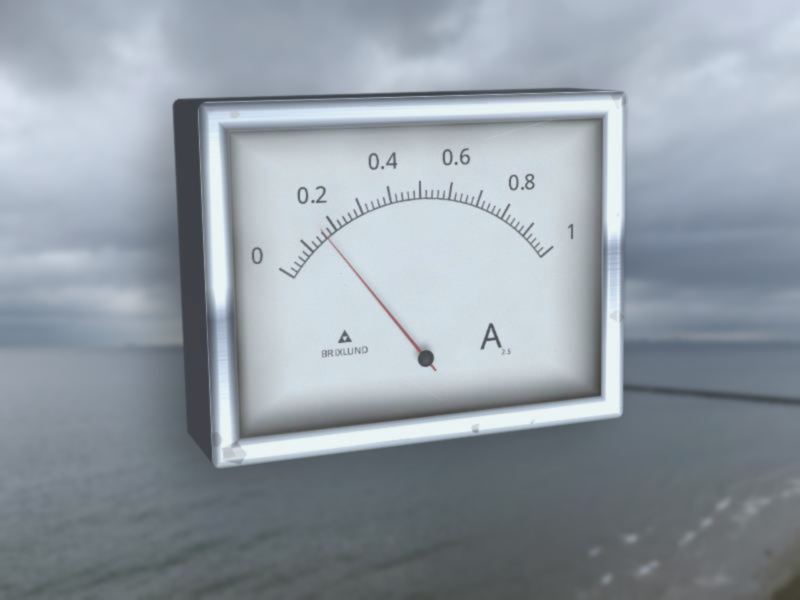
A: {"value": 0.16, "unit": "A"}
